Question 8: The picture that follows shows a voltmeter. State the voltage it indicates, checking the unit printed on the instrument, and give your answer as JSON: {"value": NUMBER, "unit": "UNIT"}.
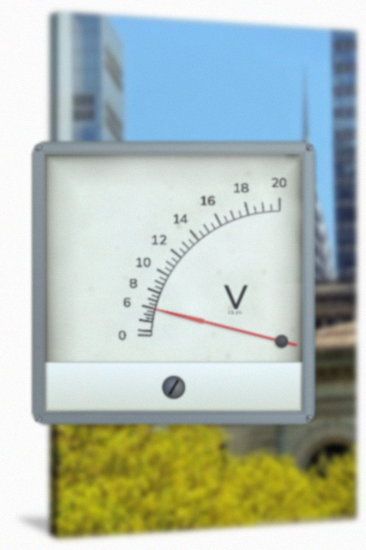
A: {"value": 6, "unit": "V"}
